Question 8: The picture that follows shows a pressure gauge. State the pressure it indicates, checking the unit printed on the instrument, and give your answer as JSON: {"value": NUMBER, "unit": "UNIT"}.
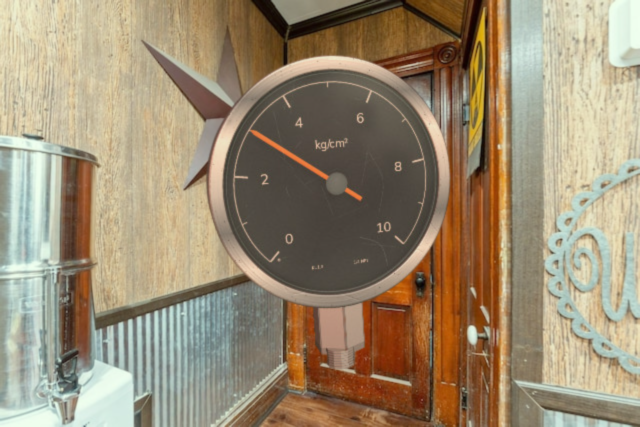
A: {"value": 3, "unit": "kg/cm²"}
